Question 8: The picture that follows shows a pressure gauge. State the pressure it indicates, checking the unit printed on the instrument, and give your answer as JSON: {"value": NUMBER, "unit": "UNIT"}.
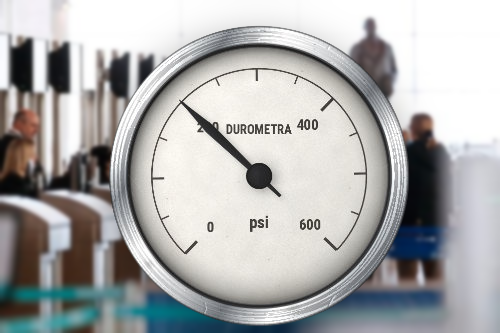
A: {"value": 200, "unit": "psi"}
